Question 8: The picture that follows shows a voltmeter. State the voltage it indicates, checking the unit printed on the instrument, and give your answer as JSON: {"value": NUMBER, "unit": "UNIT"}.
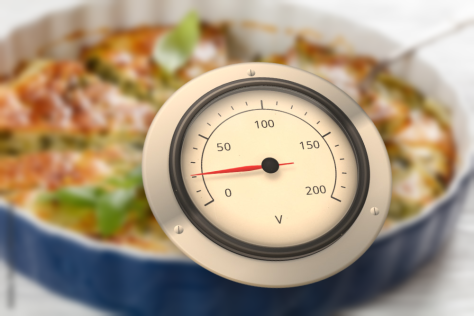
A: {"value": 20, "unit": "V"}
